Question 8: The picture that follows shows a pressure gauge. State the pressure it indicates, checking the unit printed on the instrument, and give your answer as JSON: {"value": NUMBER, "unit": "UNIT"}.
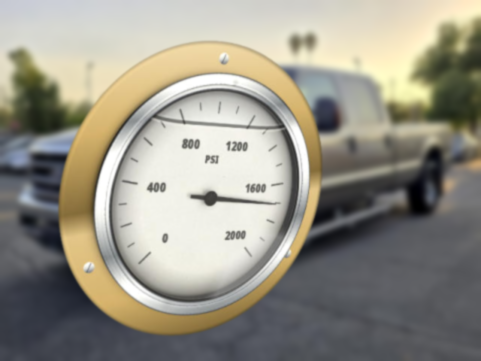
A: {"value": 1700, "unit": "psi"}
